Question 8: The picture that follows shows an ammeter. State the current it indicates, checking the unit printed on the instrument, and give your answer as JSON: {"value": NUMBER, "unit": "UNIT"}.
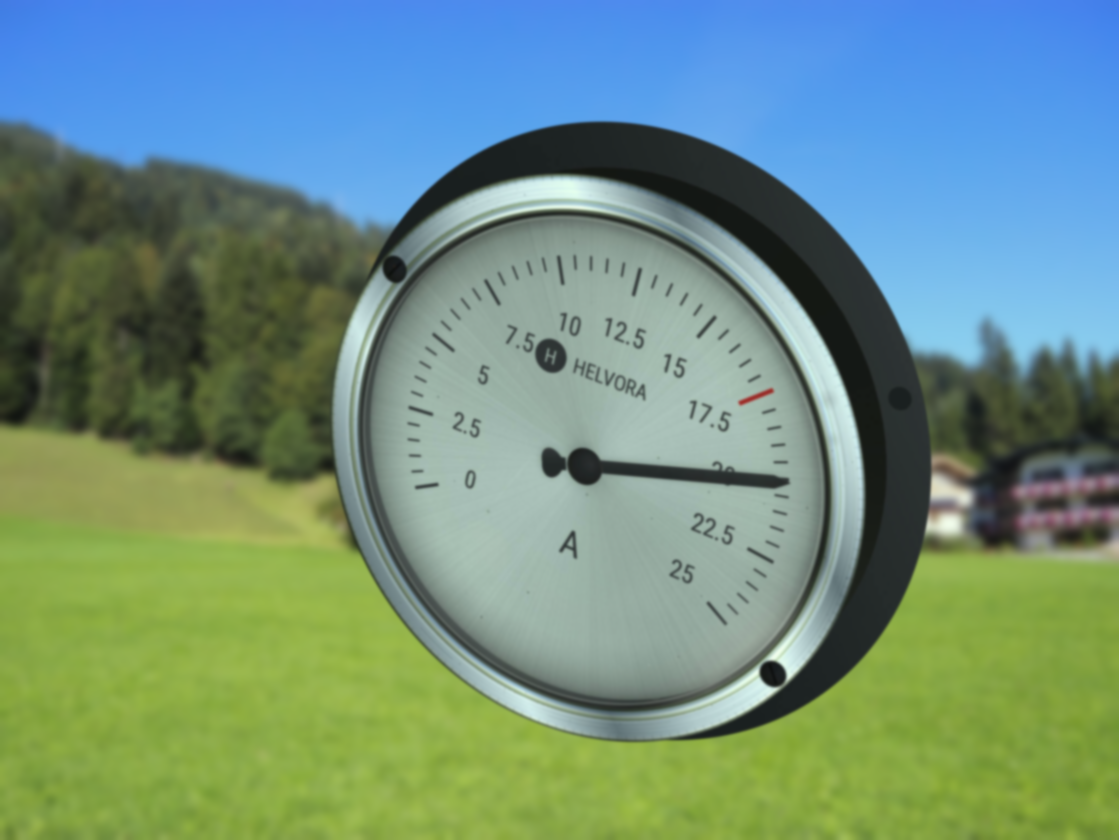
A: {"value": 20, "unit": "A"}
